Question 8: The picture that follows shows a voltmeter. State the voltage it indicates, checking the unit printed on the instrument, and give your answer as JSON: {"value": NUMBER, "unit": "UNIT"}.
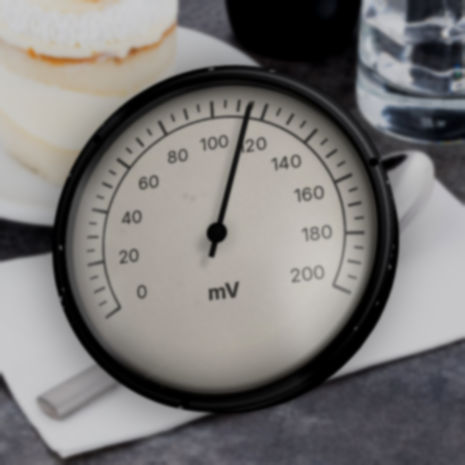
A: {"value": 115, "unit": "mV"}
